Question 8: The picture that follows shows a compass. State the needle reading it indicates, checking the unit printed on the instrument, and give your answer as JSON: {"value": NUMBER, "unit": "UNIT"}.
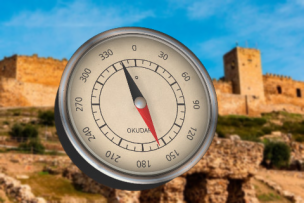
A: {"value": 160, "unit": "°"}
